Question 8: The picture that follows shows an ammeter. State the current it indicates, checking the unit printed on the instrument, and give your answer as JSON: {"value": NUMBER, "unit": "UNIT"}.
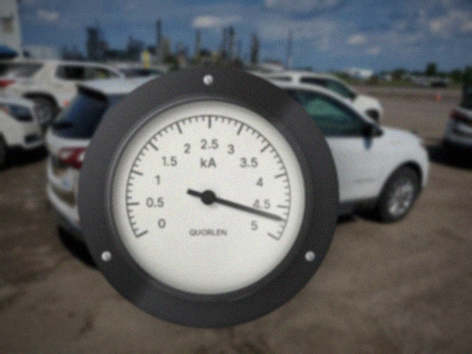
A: {"value": 4.7, "unit": "kA"}
